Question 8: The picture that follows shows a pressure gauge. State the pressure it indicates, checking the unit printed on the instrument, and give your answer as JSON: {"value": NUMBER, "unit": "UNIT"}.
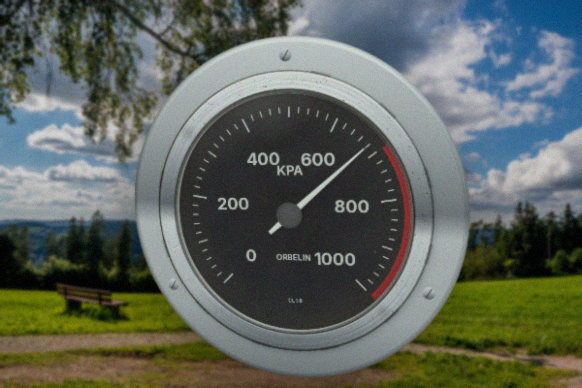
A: {"value": 680, "unit": "kPa"}
